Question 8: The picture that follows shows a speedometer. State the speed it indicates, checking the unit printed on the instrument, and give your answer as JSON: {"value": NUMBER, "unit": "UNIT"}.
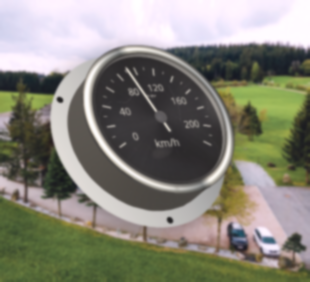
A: {"value": 90, "unit": "km/h"}
